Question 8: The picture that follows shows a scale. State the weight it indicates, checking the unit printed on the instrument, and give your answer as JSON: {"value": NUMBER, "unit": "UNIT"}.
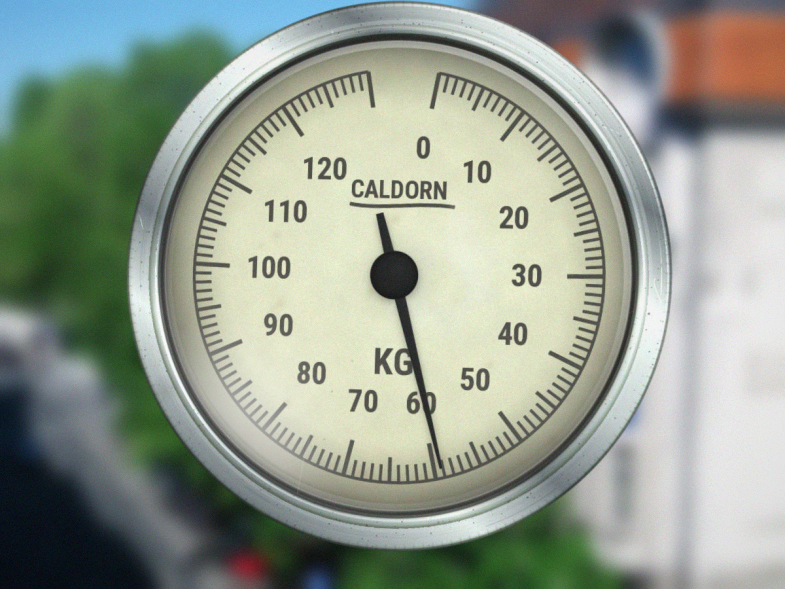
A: {"value": 59, "unit": "kg"}
